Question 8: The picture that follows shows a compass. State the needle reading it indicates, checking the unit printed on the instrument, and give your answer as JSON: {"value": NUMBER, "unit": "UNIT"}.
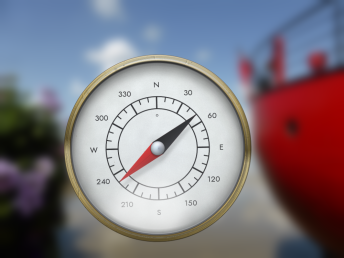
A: {"value": 230, "unit": "°"}
